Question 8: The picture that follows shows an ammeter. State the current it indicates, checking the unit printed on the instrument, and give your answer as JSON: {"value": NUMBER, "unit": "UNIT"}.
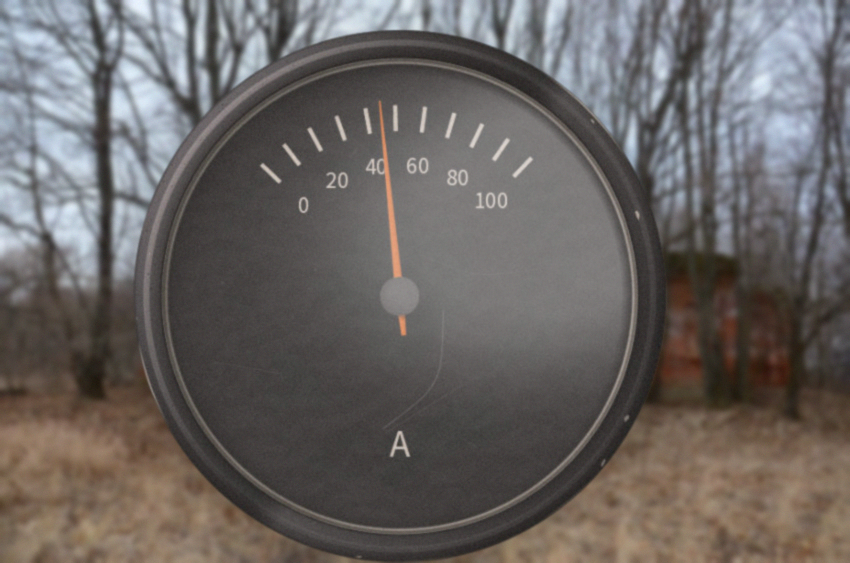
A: {"value": 45, "unit": "A"}
